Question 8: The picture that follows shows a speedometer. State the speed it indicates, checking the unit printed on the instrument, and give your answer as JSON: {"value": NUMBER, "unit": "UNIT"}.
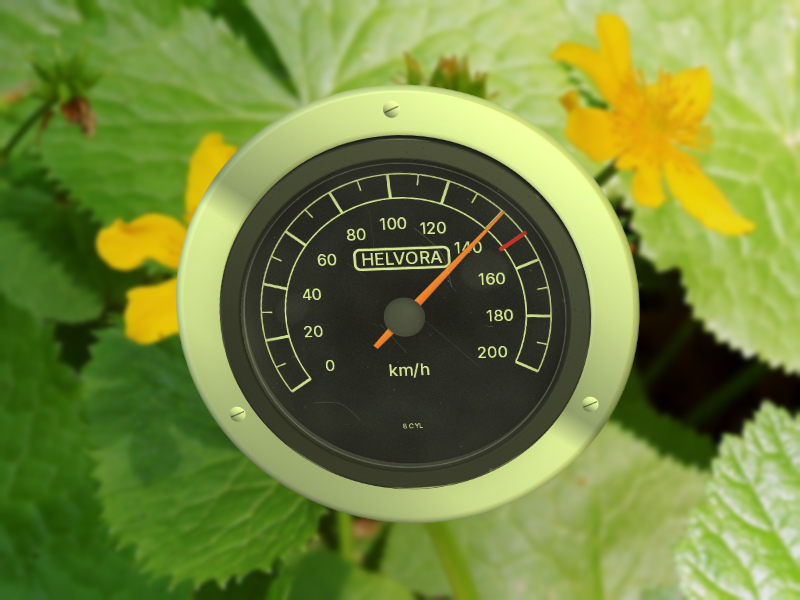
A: {"value": 140, "unit": "km/h"}
